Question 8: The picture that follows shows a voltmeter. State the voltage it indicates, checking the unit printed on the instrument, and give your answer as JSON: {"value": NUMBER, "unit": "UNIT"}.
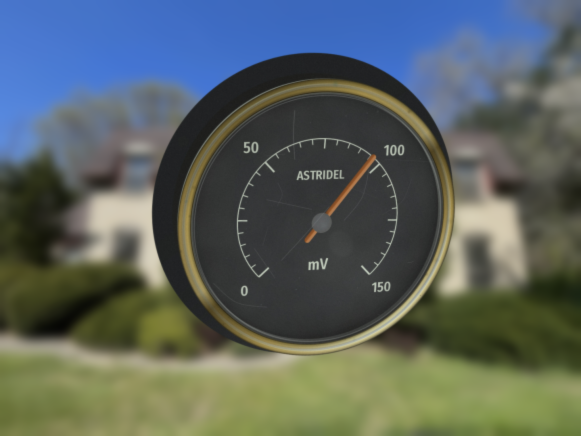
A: {"value": 95, "unit": "mV"}
